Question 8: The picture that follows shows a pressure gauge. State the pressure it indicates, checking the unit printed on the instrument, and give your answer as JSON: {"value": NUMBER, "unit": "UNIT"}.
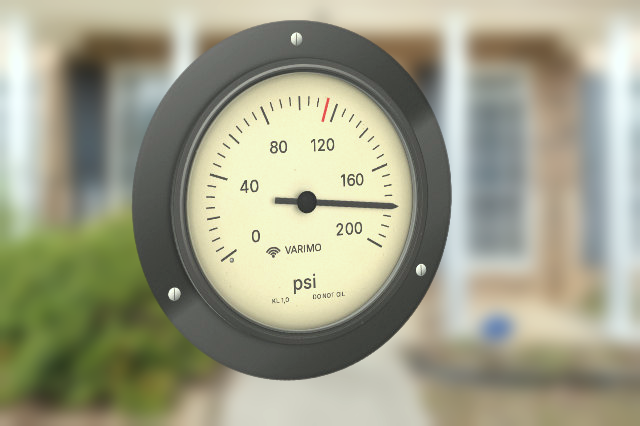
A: {"value": 180, "unit": "psi"}
